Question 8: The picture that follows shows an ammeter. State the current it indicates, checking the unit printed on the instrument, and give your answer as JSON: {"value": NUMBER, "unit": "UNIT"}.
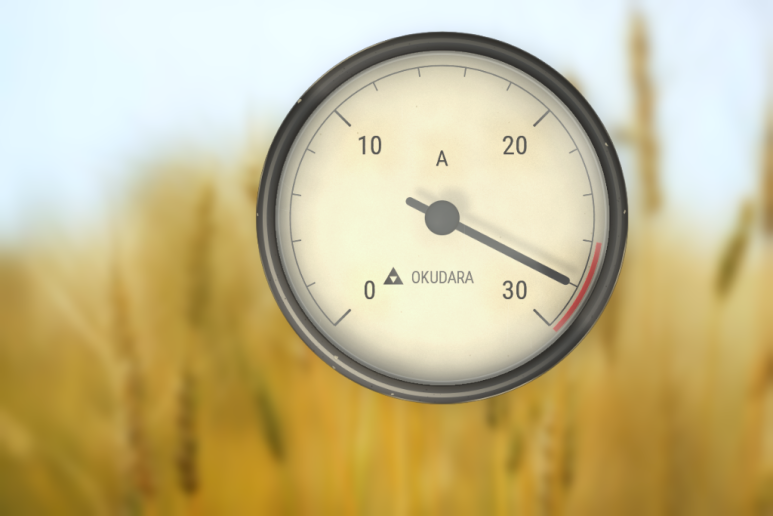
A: {"value": 28, "unit": "A"}
